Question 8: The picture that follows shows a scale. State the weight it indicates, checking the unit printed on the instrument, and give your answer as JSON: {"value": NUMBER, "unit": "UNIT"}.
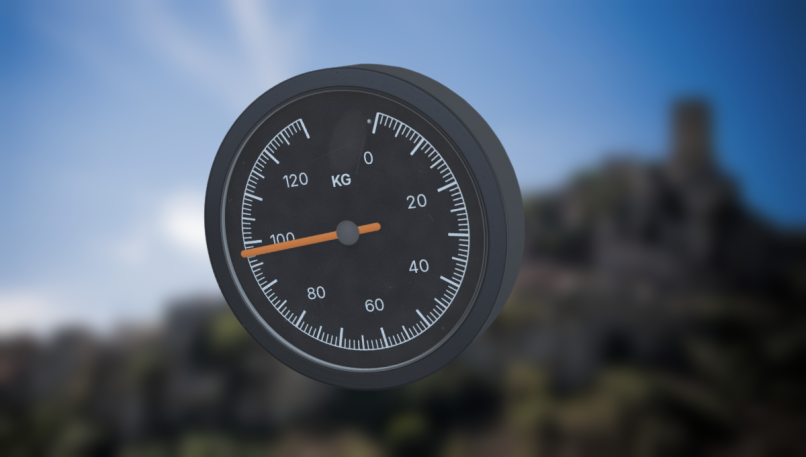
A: {"value": 98, "unit": "kg"}
